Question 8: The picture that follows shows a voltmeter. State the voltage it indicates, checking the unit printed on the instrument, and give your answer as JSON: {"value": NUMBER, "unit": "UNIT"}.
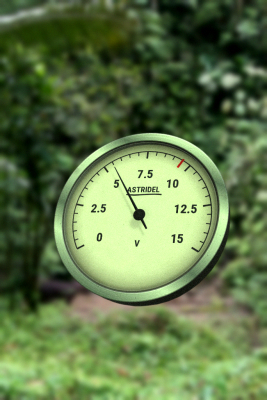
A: {"value": 5.5, "unit": "V"}
